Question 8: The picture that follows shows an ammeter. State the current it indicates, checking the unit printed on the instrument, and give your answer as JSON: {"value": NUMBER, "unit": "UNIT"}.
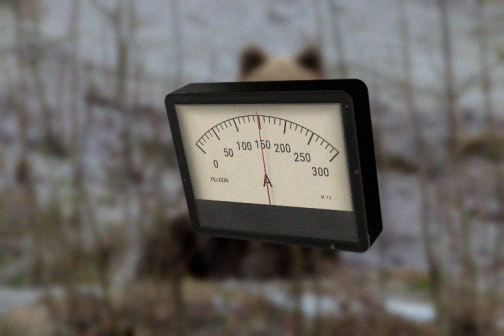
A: {"value": 150, "unit": "A"}
